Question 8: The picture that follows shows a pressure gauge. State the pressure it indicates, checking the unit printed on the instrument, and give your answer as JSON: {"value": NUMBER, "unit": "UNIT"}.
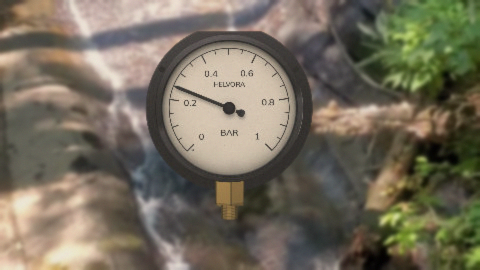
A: {"value": 0.25, "unit": "bar"}
